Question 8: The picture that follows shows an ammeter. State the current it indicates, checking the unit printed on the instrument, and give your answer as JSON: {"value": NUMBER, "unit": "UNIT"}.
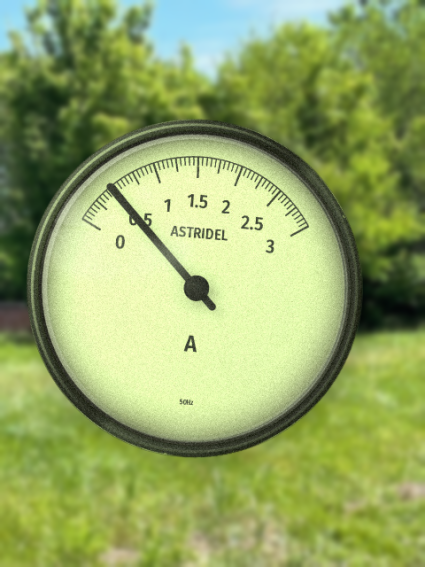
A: {"value": 0.45, "unit": "A"}
